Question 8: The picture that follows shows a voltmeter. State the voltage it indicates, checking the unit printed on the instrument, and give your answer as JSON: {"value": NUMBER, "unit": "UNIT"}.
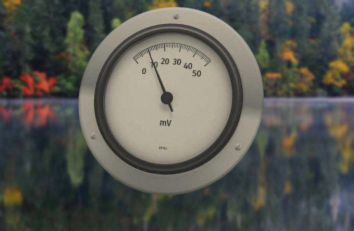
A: {"value": 10, "unit": "mV"}
